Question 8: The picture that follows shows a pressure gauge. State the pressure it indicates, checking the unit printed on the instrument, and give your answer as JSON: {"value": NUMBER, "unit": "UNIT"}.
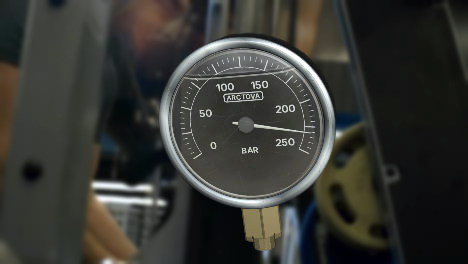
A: {"value": 230, "unit": "bar"}
